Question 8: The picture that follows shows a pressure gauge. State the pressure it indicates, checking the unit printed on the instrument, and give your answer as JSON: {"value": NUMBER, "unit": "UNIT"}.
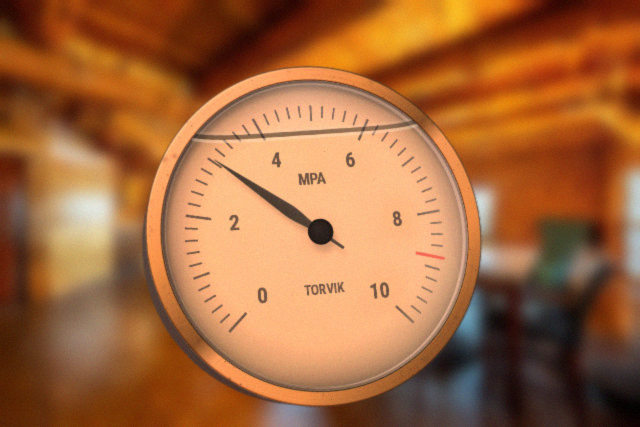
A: {"value": 3, "unit": "MPa"}
